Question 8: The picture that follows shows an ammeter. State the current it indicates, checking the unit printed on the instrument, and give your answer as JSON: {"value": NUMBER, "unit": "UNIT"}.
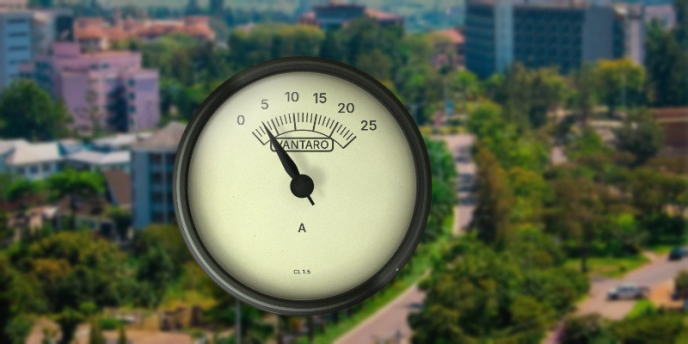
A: {"value": 3, "unit": "A"}
